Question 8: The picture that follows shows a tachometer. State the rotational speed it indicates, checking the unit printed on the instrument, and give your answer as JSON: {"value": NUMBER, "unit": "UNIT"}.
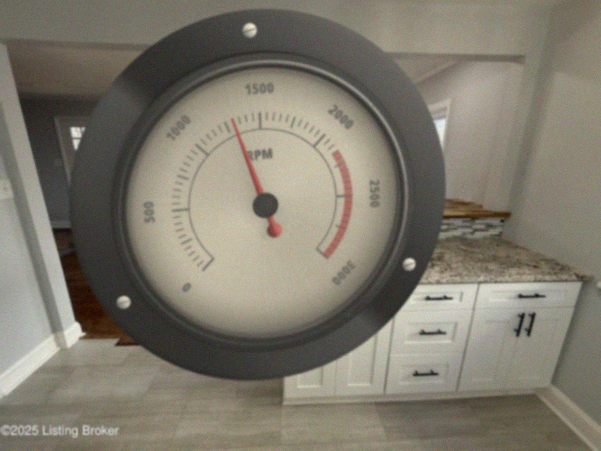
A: {"value": 1300, "unit": "rpm"}
